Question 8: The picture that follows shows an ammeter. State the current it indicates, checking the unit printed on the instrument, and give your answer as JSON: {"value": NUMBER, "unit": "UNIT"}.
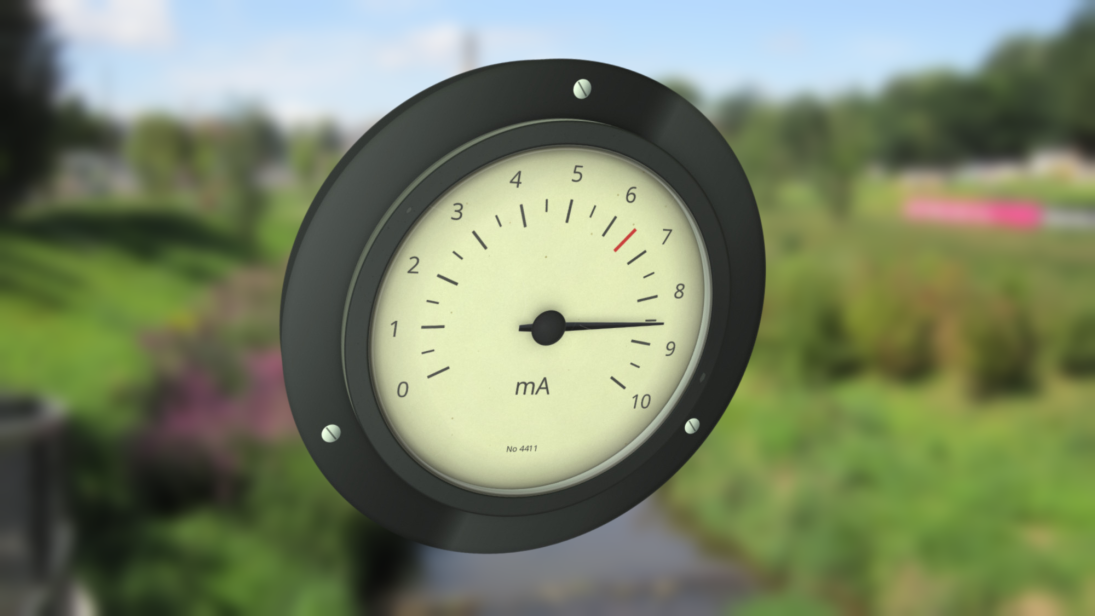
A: {"value": 8.5, "unit": "mA"}
